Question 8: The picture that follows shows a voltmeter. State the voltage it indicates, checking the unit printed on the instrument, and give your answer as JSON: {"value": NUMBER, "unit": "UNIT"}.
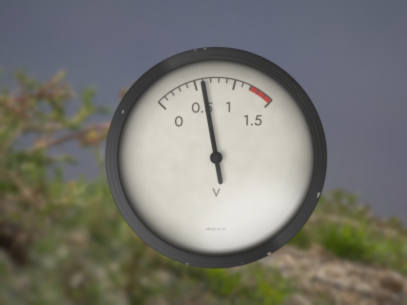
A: {"value": 0.6, "unit": "V"}
